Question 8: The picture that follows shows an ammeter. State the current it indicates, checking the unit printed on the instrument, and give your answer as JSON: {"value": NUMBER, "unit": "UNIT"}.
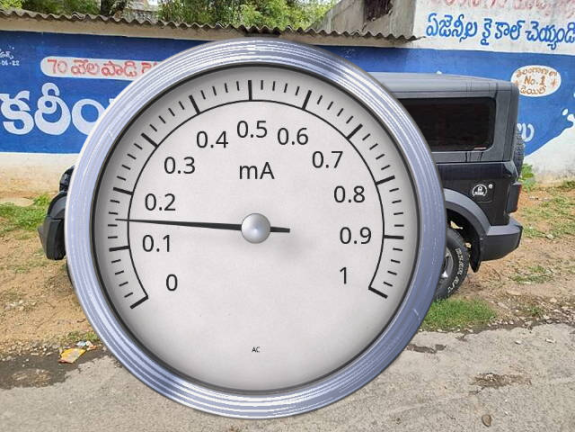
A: {"value": 0.15, "unit": "mA"}
